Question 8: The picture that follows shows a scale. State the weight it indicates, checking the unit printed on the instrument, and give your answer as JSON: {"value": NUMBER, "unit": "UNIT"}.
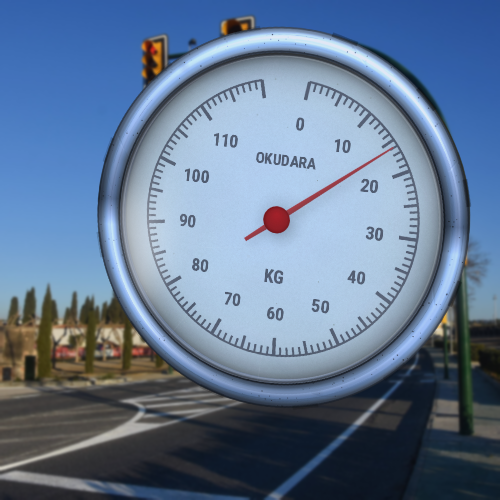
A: {"value": 16, "unit": "kg"}
